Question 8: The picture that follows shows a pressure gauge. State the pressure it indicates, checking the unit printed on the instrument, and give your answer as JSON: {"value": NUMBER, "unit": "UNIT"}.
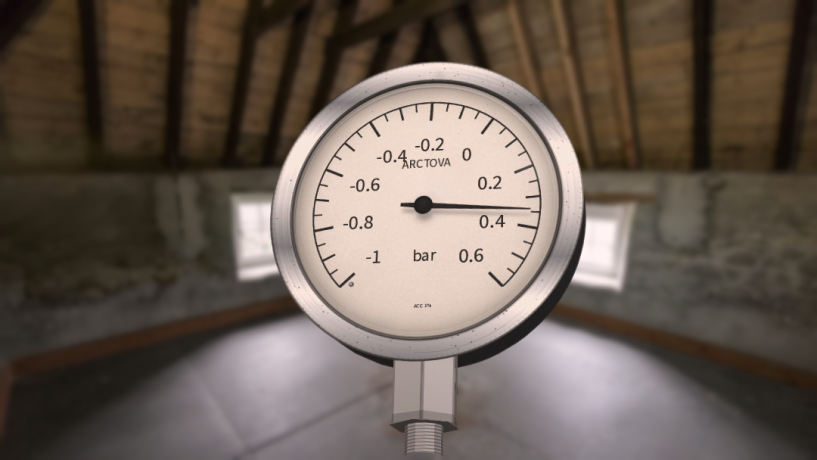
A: {"value": 0.35, "unit": "bar"}
